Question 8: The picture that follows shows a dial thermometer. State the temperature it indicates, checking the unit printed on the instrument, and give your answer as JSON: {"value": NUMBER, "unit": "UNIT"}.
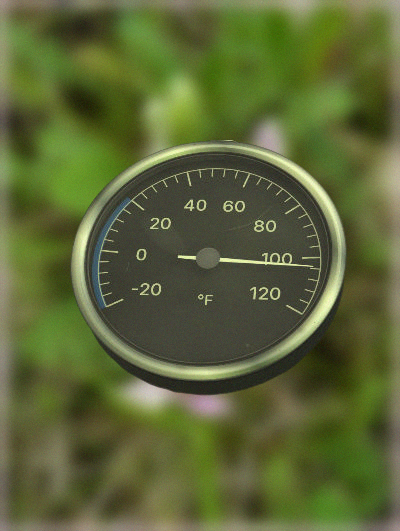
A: {"value": 104, "unit": "°F"}
